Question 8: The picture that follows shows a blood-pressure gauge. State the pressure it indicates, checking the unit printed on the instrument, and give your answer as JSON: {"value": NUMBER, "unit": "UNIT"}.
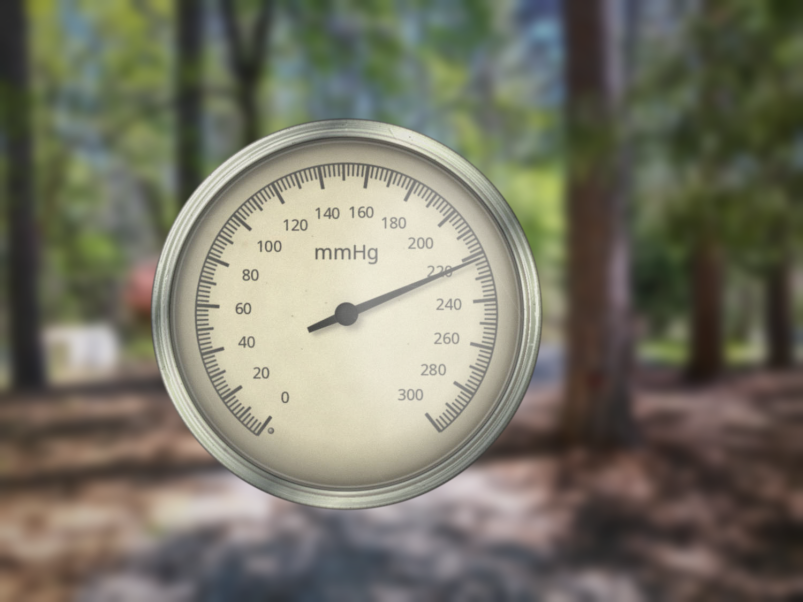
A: {"value": 222, "unit": "mmHg"}
